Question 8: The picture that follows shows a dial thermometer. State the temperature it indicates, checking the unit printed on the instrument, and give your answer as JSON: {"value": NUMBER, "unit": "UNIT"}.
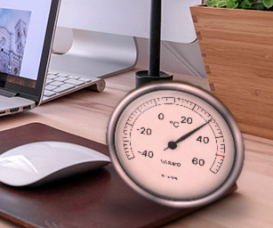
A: {"value": 30, "unit": "°C"}
